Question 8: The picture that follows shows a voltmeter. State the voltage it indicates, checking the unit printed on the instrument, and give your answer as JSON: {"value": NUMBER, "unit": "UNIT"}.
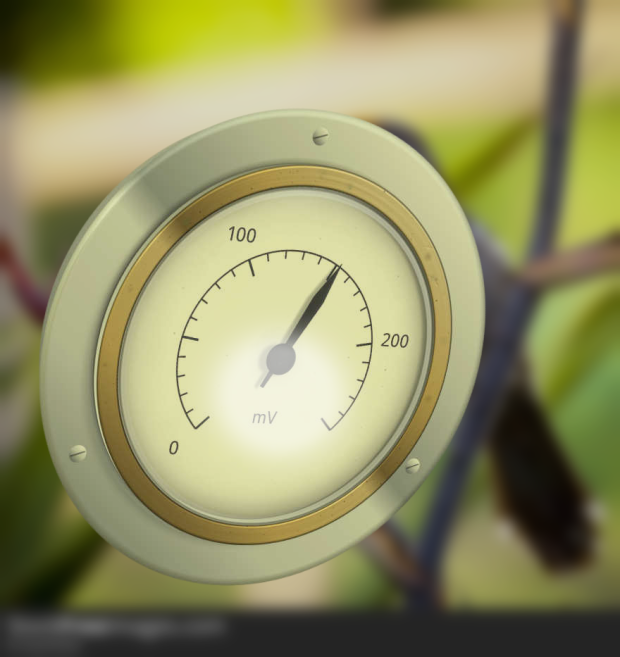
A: {"value": 150, "unit": "mV"}
